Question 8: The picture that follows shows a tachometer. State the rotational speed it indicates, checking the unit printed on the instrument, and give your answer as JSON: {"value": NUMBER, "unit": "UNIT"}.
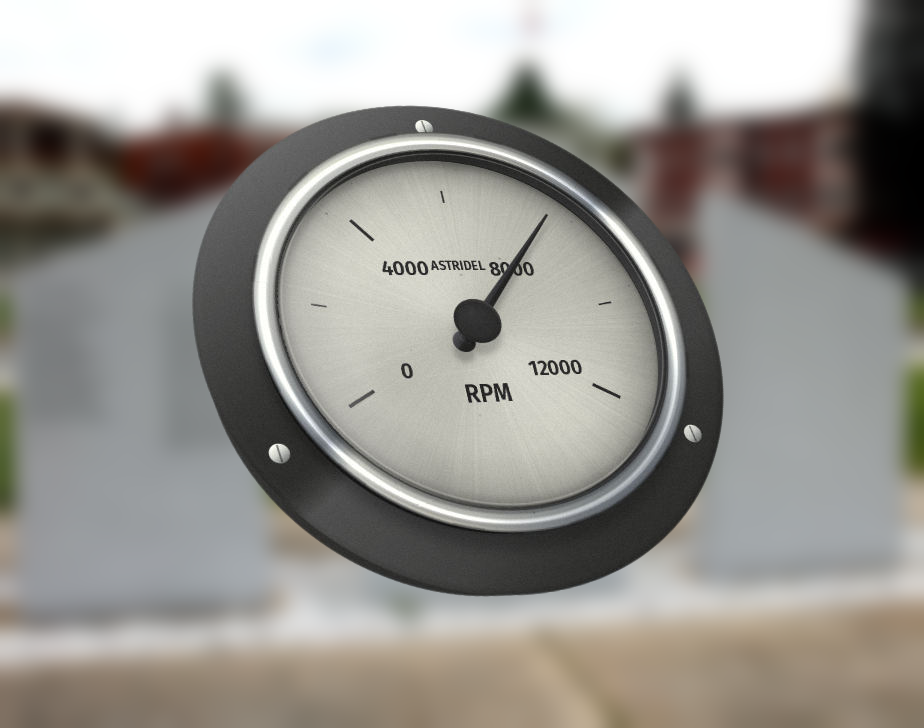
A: {"value": 8000, "unit": "rpm"}
